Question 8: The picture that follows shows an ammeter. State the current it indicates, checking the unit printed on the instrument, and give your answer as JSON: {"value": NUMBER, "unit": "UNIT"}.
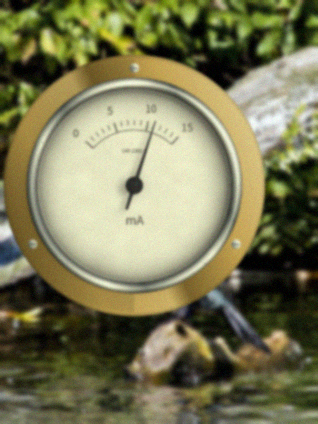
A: {"value": 11, "unit": "mA"}
